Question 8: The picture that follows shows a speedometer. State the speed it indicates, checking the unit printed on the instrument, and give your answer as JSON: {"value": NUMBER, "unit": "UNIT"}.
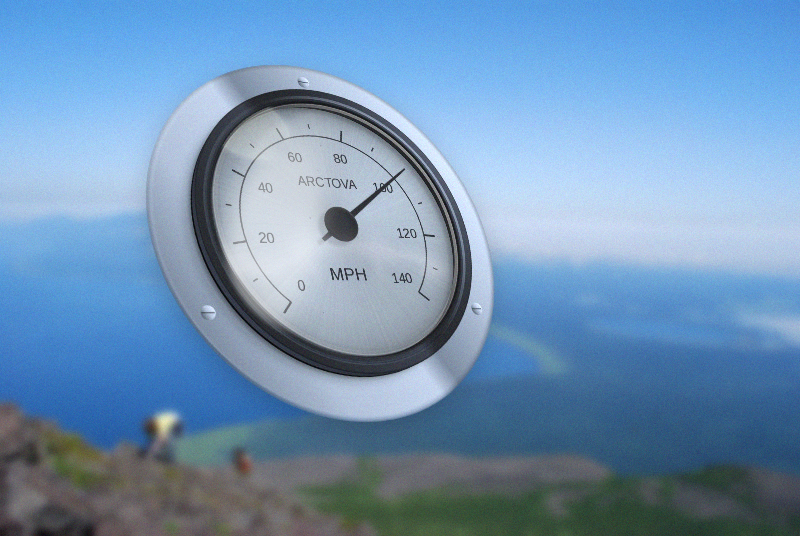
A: {"value": 100, "unit": "mph"}
